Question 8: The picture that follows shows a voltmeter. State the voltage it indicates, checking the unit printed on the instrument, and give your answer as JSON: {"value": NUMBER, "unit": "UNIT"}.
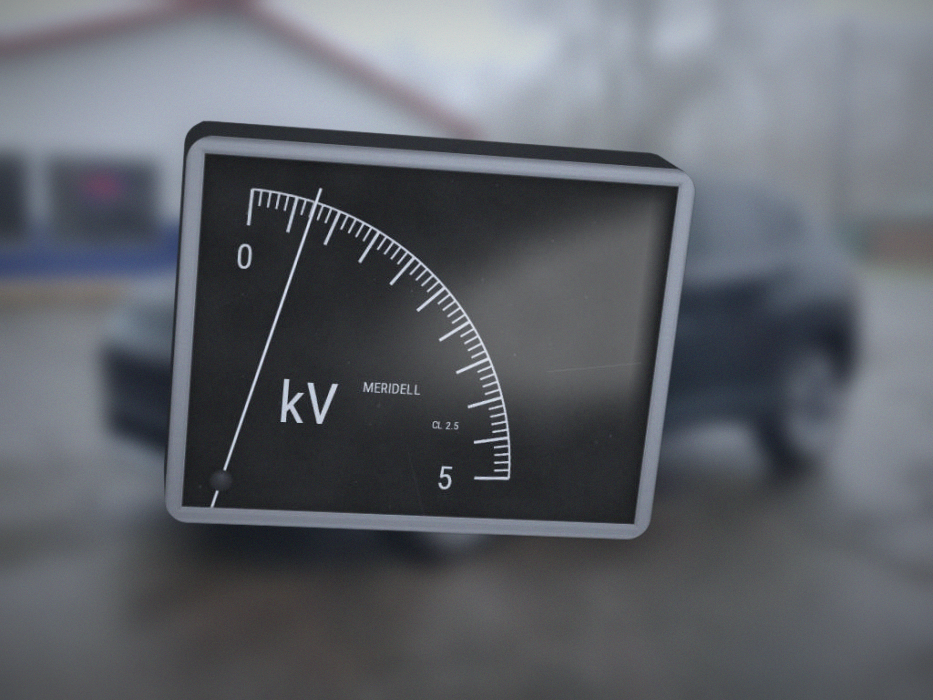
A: {"value": 0.7, "unit": "kV"}
